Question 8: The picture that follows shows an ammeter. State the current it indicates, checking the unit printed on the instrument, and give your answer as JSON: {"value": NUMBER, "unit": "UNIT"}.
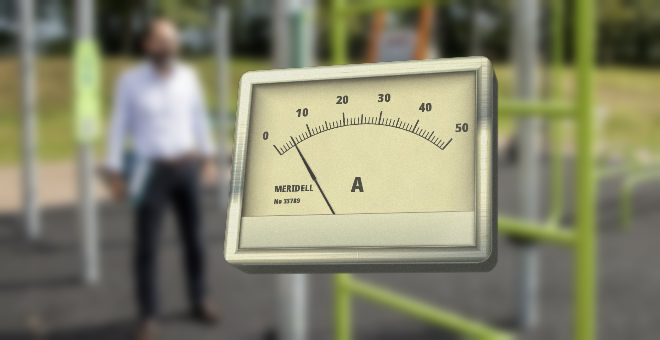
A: {"value": 5, "unit": "A"}
